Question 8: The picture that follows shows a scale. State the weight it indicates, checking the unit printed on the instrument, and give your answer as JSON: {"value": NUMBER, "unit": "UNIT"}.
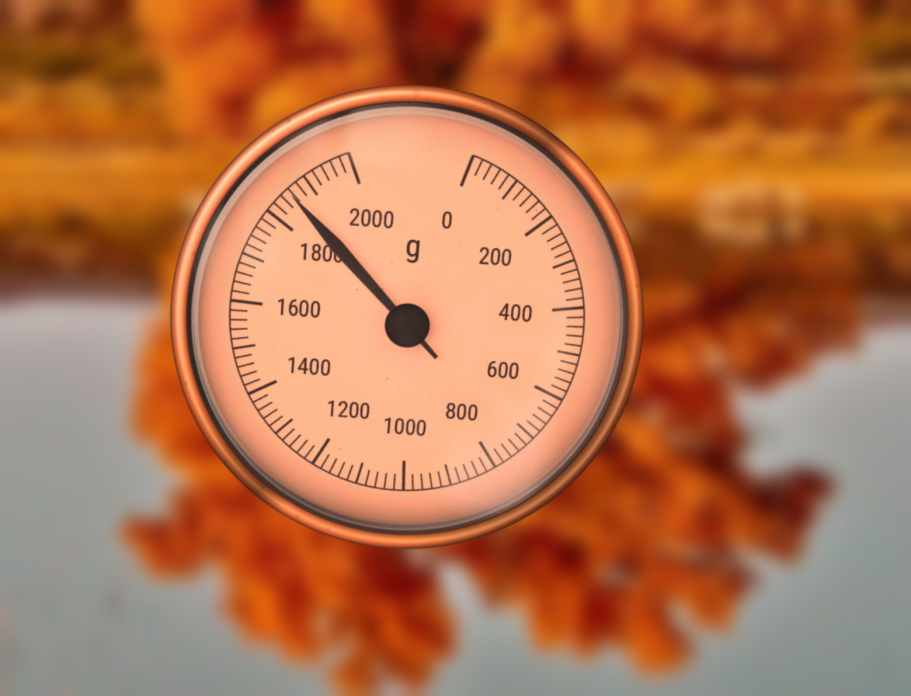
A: {"value": 1860, "unit": "g"}
